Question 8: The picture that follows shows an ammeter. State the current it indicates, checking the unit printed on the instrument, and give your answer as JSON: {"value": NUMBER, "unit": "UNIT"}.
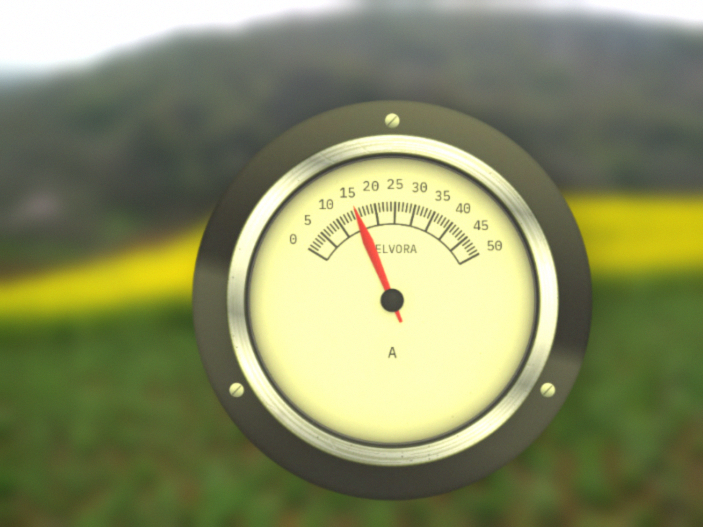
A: {"value": 15, "unit": "A"}
